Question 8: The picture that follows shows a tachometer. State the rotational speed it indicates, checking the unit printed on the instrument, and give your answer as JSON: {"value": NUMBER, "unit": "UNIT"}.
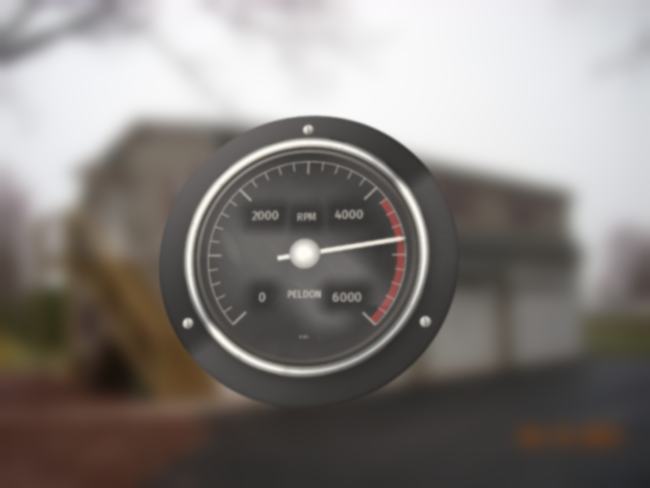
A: {"value": 4800, "unit": "rpm"}
